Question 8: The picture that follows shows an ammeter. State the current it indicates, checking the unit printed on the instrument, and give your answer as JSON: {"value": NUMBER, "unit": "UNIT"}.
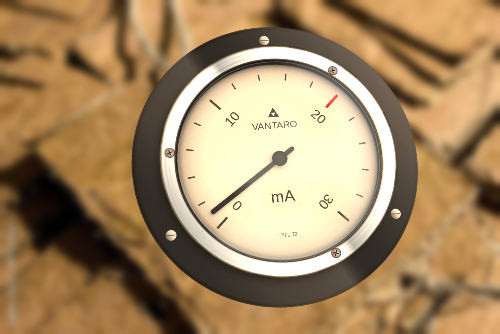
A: {"value": 1, "unit": "mA"}
